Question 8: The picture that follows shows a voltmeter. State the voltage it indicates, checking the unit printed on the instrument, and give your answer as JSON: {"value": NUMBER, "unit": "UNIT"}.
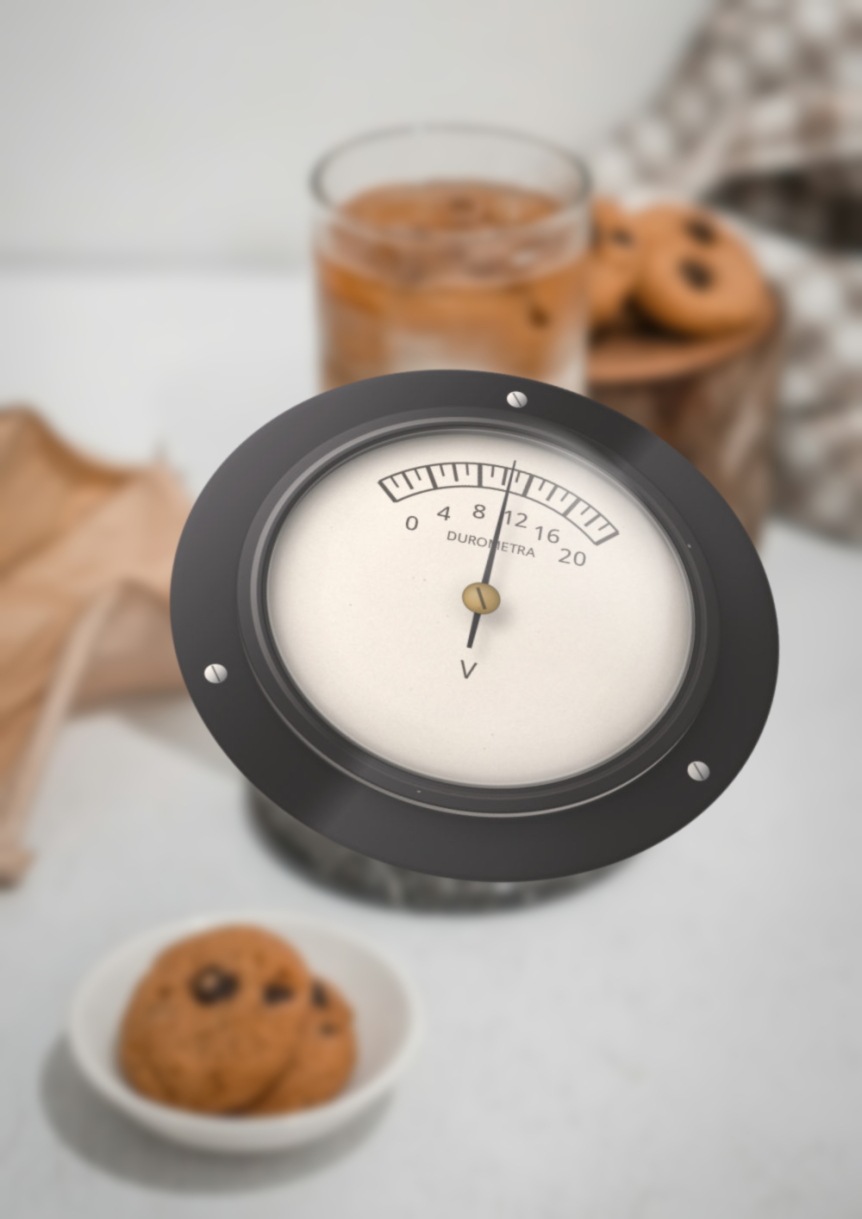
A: {"value": 10.5, "unit": "V"}
